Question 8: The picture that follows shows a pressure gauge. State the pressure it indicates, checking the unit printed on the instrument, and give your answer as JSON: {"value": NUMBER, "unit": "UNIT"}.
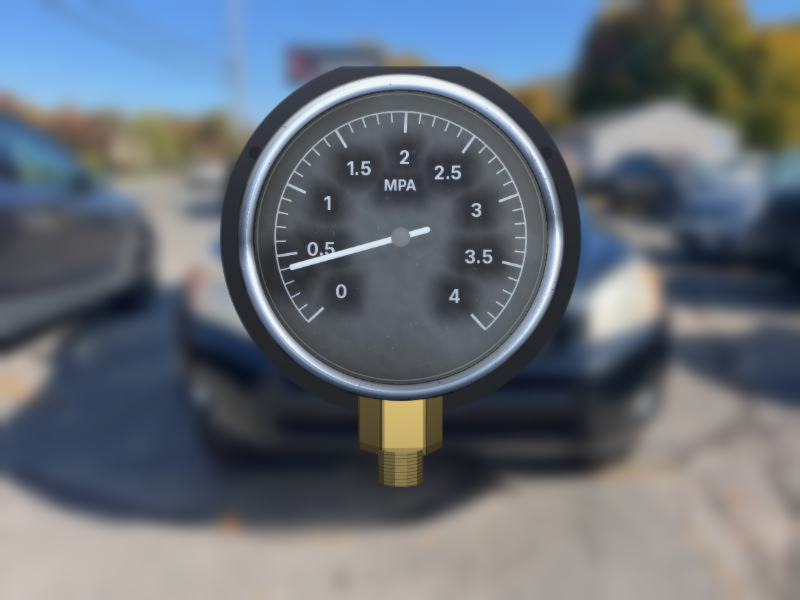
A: {"value": 0.4, "unit": "MPa"}
